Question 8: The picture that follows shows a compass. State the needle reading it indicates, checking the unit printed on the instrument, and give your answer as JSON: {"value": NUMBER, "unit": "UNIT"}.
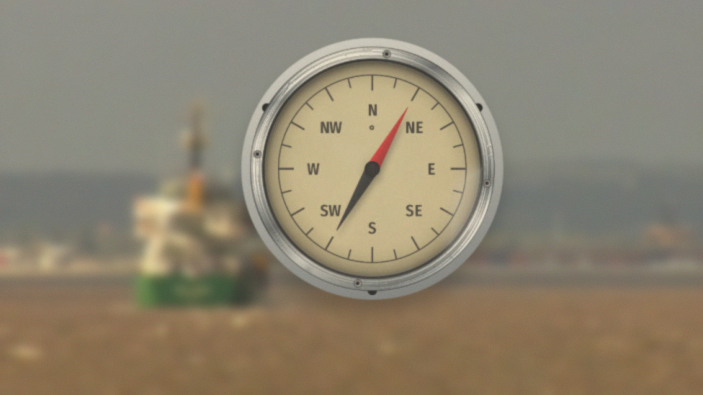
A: {"value": 30, "unit": "°"}
